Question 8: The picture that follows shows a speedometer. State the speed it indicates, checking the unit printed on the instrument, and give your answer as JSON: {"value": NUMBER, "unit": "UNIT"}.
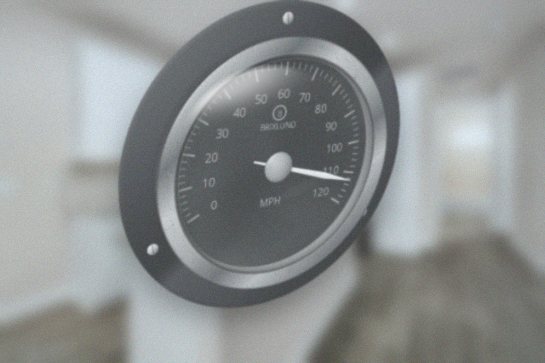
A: {"value": 112, "unit": "mph"}
